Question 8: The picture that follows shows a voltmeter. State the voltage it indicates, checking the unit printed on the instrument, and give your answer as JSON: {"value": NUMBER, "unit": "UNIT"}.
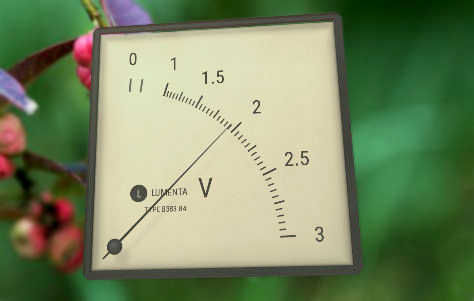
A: {"value": 1.95, "unit": "V"}
